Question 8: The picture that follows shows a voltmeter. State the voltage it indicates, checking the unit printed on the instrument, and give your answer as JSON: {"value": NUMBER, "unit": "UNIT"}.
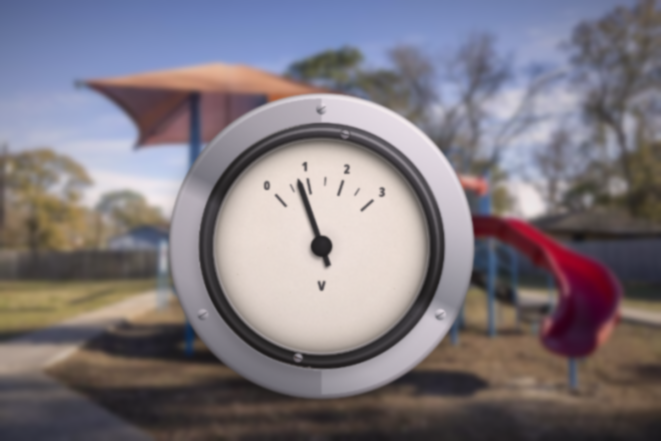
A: {"value": 0.75, "unit": "V"}
